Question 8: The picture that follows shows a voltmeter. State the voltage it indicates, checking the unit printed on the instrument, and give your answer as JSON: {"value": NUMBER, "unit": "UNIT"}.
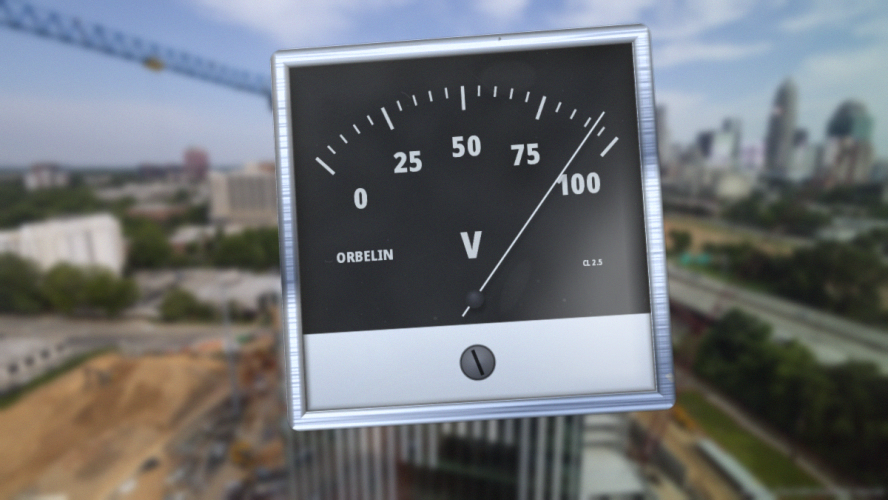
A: {"value": 92.5, "unit": "V"}
